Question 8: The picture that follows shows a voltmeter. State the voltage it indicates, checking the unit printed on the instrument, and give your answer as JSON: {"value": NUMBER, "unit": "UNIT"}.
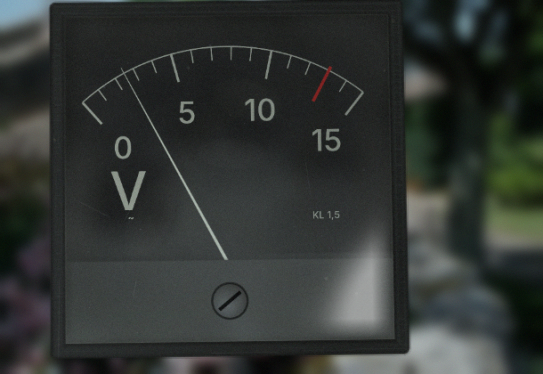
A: {"value": 2.5, "unit": "V"}
